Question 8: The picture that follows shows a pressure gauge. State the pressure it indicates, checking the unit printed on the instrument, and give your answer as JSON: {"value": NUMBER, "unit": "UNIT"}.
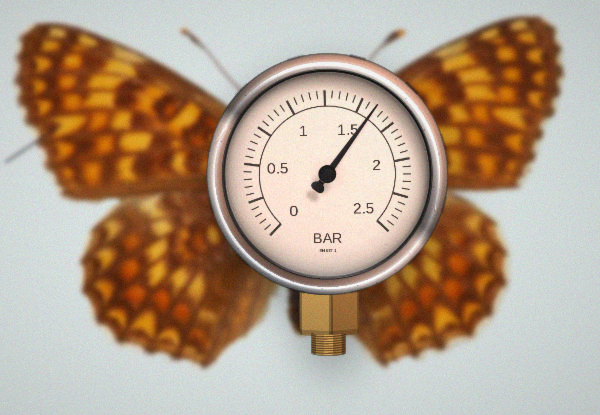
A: {"value": 1.6, "unit": "bar"}
